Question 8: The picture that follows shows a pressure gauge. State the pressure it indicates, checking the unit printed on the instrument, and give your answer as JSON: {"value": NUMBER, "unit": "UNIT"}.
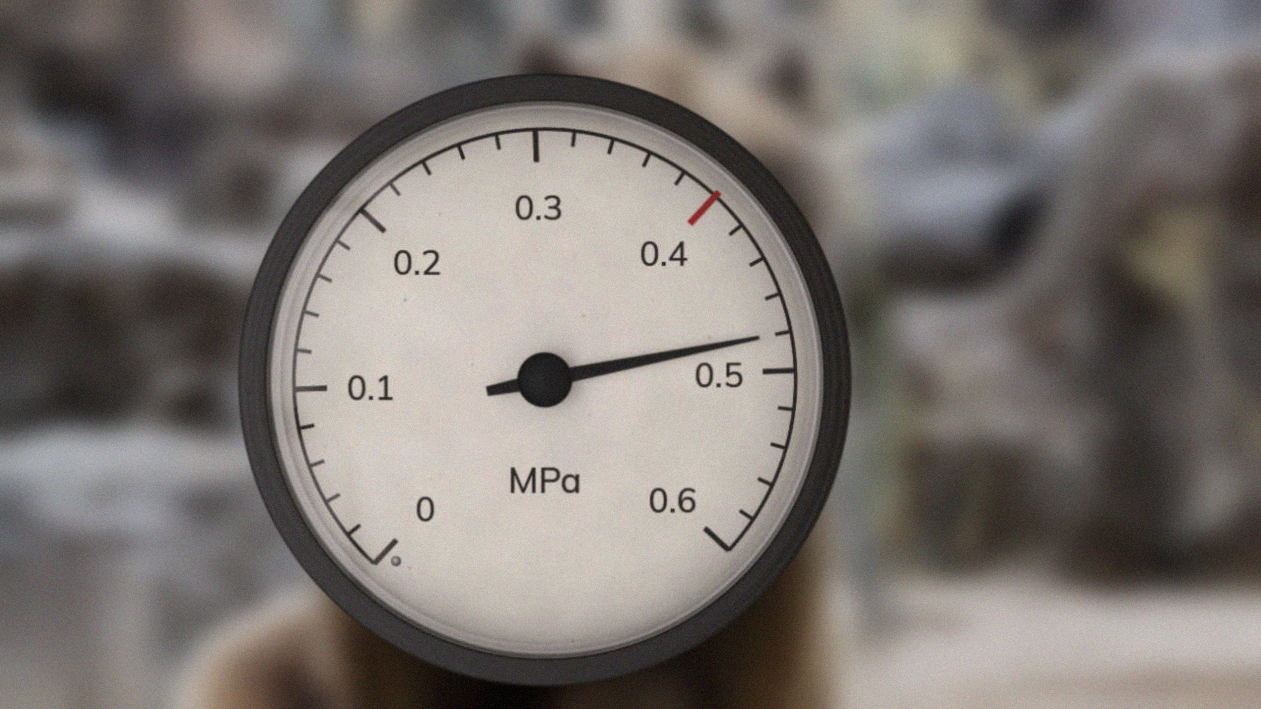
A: {"value": 0.48, "unit": "MPa"}
